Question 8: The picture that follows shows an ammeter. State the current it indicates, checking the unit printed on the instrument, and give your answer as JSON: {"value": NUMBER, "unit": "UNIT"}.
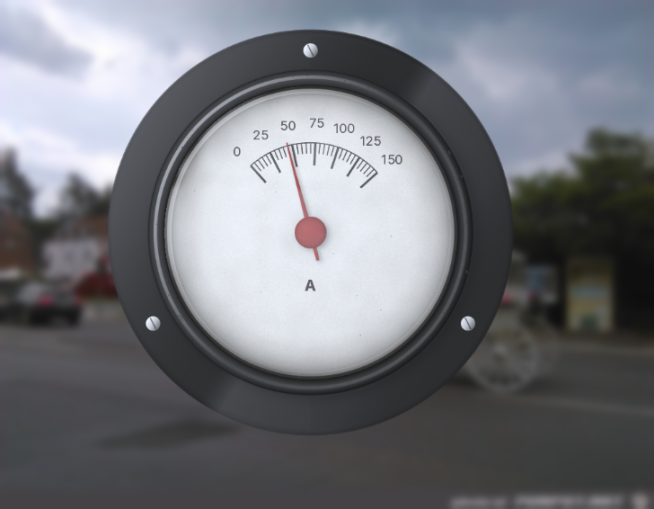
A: {"value": 45, "unit": "A"}
